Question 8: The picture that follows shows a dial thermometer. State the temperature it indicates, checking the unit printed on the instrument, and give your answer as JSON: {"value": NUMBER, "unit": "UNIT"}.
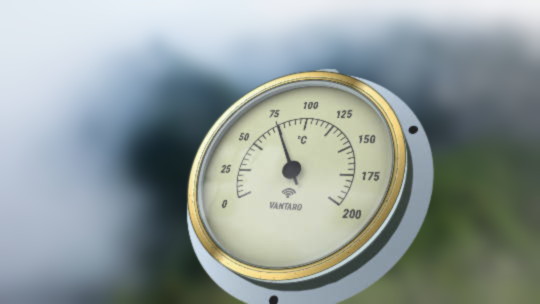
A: {"value": 75, "unit": "°C"}
